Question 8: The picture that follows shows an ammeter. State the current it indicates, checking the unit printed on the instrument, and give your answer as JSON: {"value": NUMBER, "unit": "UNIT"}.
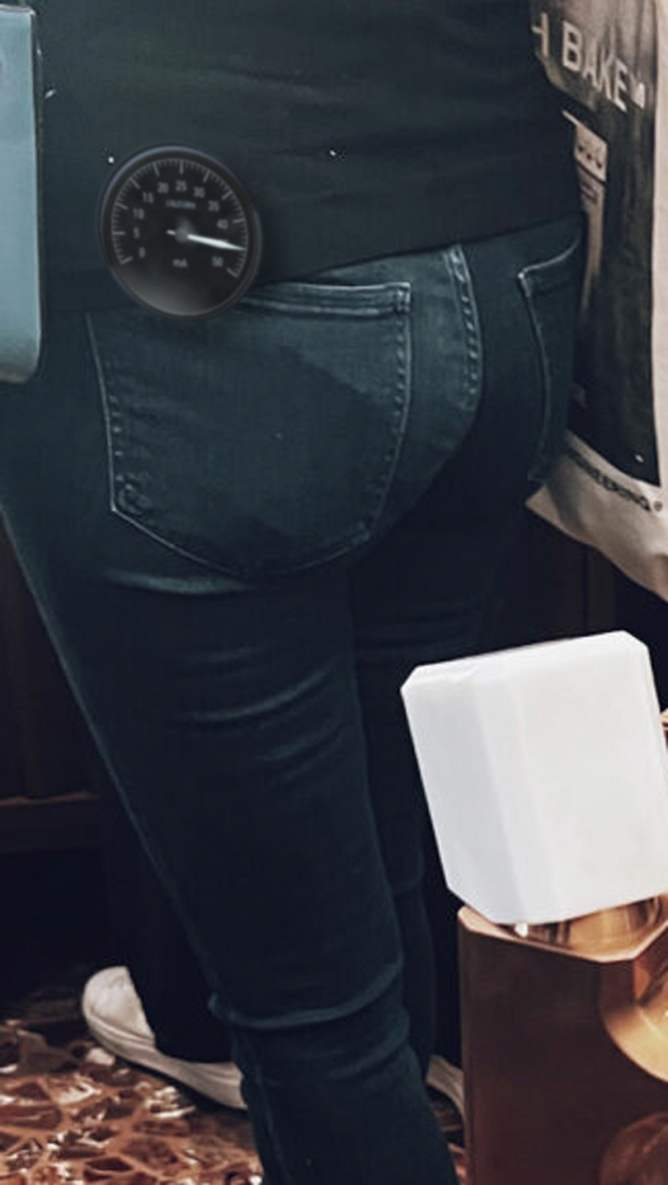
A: {"value": 45, "unit": "mA"}
